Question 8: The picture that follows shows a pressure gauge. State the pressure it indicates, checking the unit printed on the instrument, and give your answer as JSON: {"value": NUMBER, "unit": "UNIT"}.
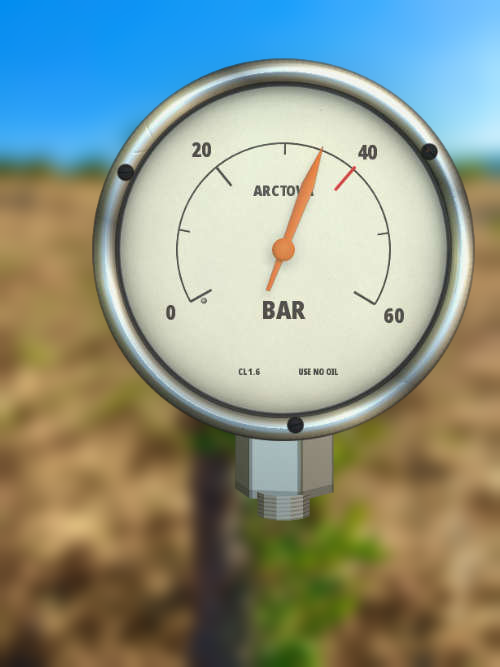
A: {"value": 35, "unit": "bar"}
